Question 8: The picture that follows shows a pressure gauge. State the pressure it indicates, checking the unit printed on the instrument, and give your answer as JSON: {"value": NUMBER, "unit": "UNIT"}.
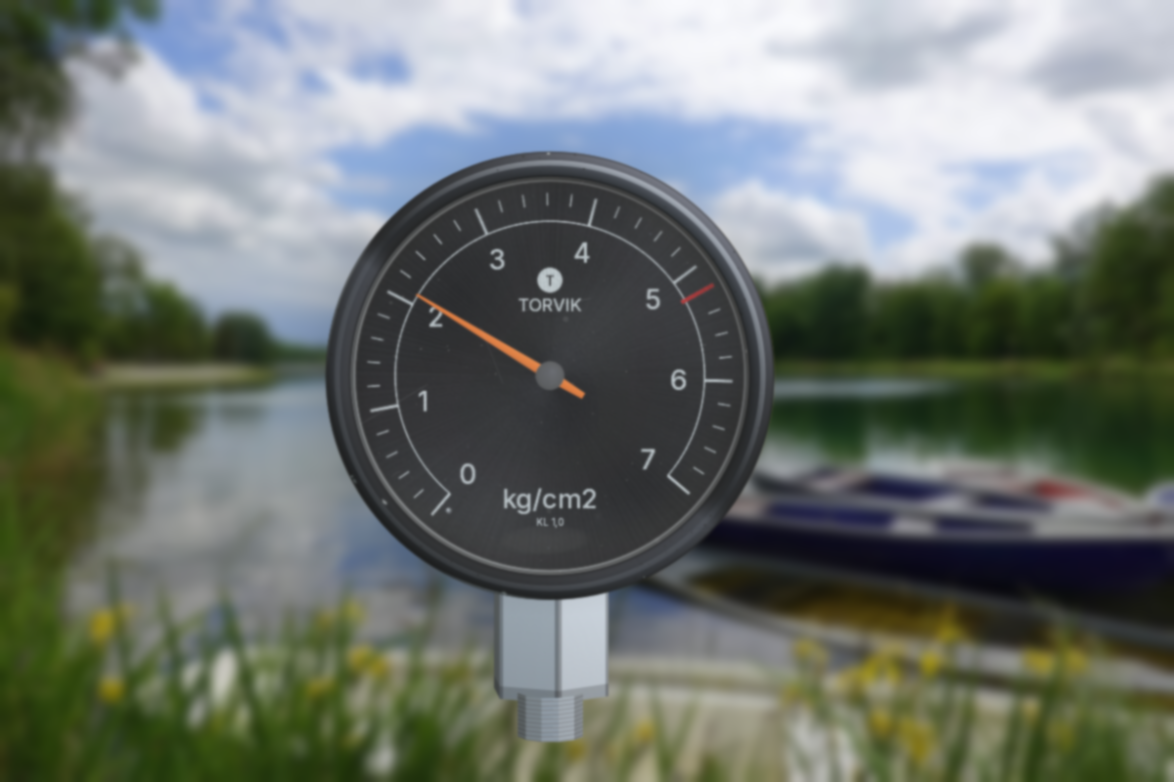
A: {"value": 2.1, "unit": "kg/cm²"}
